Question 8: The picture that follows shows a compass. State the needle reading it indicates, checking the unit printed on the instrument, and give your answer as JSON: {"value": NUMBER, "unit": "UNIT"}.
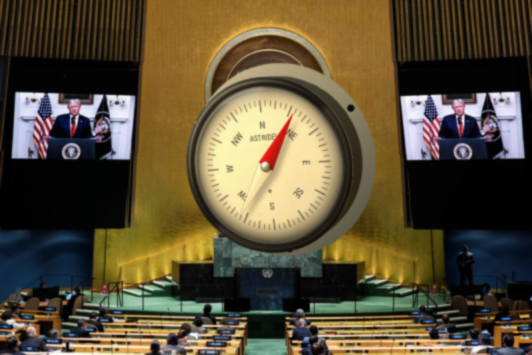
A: {"value": 35, "unit": "°"}
